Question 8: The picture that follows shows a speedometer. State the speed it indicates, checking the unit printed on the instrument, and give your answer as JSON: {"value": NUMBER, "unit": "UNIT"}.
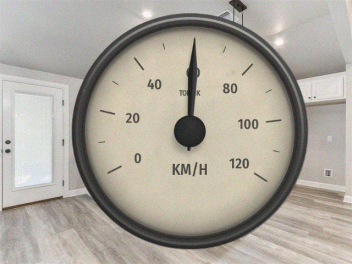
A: {"value": 60, "unit": "km/h"}
